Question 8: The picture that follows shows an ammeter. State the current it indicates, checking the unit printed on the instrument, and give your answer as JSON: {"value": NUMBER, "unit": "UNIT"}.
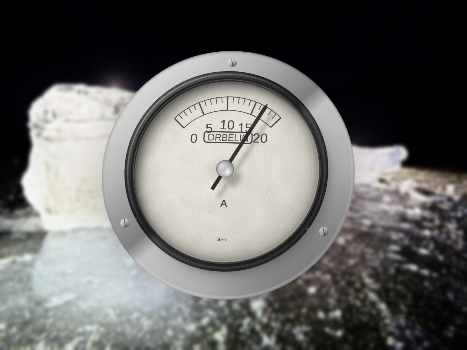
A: {"value": 17, "unit": "A"}
